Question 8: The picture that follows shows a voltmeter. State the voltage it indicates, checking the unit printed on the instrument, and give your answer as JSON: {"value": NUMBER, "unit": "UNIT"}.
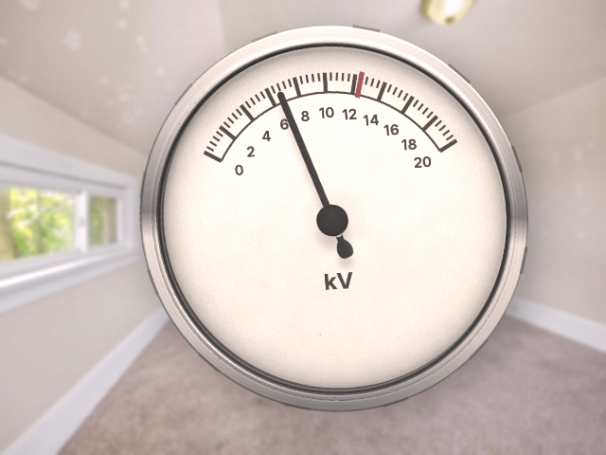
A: {"value": 6.8, "unit": "kV"}
